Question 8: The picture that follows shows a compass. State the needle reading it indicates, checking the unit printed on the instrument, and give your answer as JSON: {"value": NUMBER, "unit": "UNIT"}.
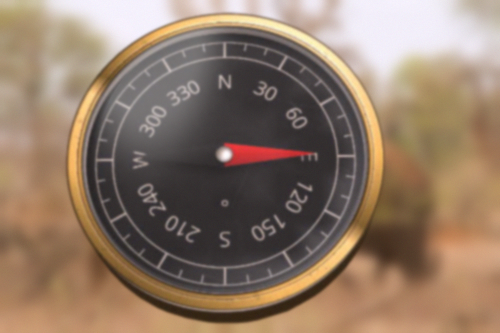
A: {"value": 90, "unit": "°"}
